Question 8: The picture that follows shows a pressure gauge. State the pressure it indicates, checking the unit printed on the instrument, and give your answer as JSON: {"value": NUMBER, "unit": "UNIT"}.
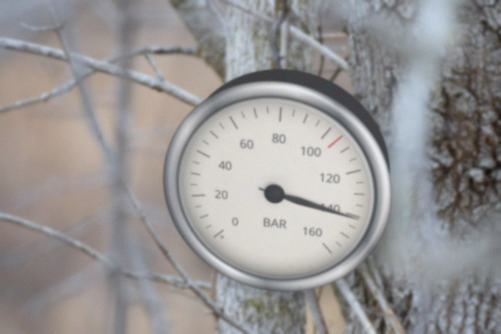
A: {"value": 140, "unit": "bar"}
